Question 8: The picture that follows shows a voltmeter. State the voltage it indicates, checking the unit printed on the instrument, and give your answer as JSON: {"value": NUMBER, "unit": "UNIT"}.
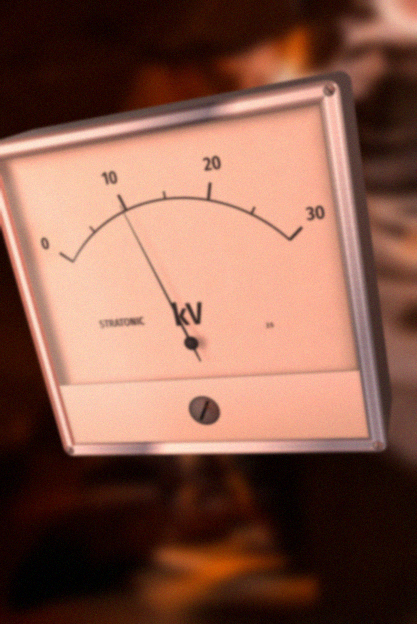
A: {"value": 10, "unit": "kV"}
